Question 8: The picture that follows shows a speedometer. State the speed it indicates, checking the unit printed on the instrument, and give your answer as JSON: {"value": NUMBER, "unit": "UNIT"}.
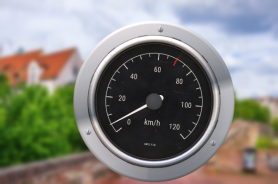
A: {"value": 5, "unit": "km/h"}
